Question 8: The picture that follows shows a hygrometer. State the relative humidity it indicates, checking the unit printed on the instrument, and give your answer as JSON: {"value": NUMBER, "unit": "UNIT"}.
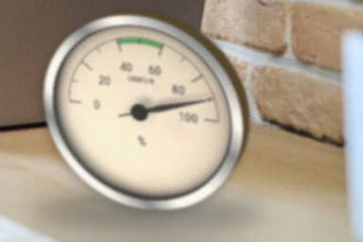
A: {"value": 90, "unit": "%"}
